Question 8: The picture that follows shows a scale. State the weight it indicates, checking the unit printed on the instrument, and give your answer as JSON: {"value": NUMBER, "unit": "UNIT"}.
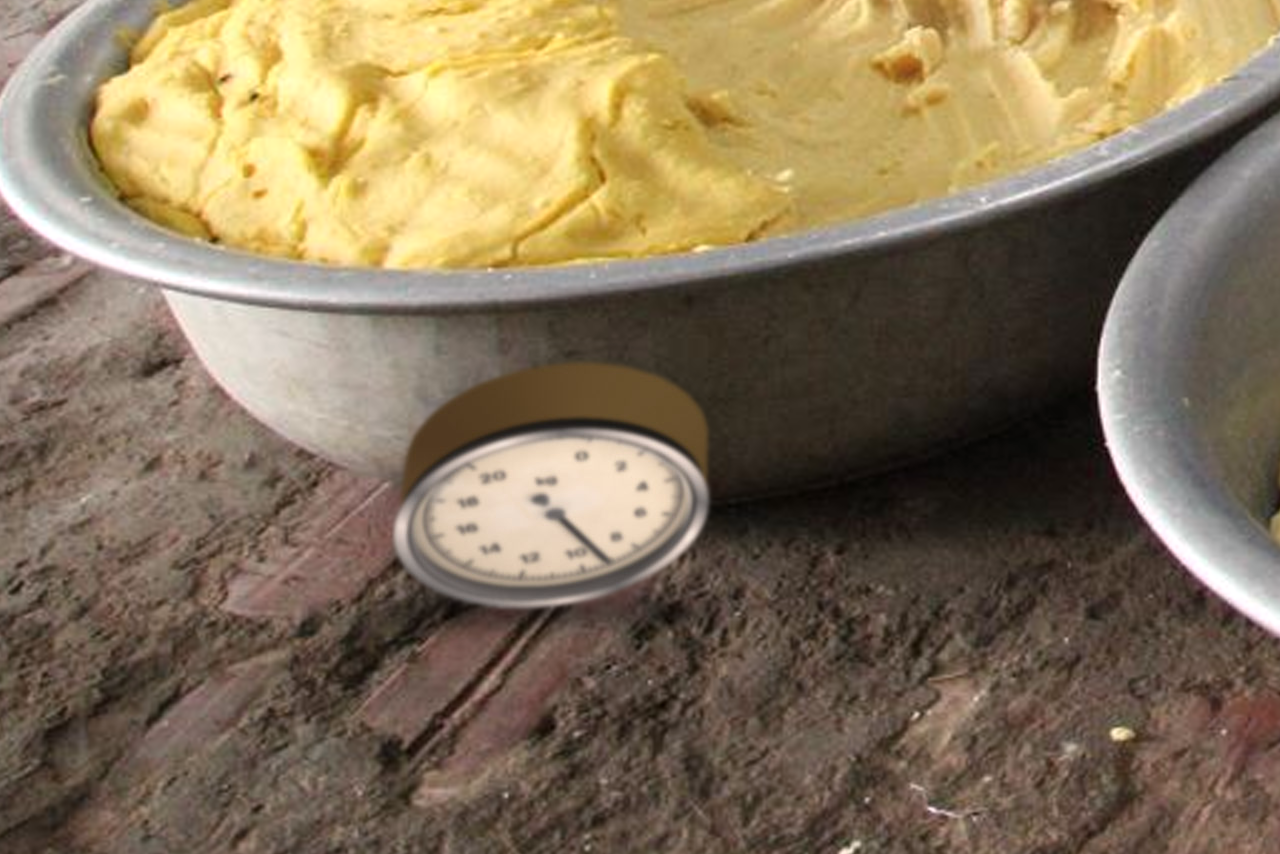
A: {"value": 9, "unit": "kg"}
